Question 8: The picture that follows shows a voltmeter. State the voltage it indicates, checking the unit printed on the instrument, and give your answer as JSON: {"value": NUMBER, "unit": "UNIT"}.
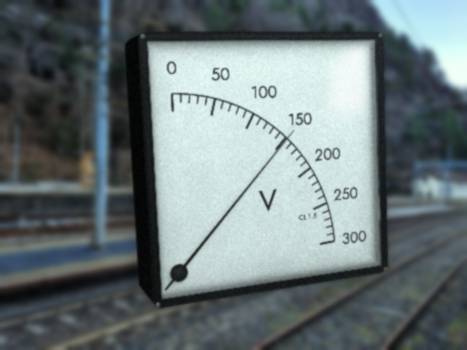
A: {"value": 150, "unit": "V"}
